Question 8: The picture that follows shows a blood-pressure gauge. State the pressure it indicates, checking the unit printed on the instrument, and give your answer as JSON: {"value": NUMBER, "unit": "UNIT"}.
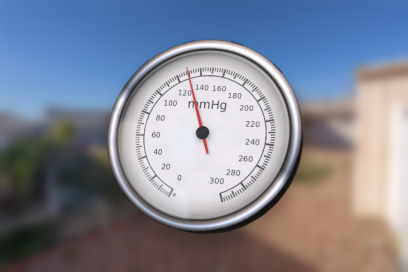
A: {"value": 130, "unit": "mmHg"}
